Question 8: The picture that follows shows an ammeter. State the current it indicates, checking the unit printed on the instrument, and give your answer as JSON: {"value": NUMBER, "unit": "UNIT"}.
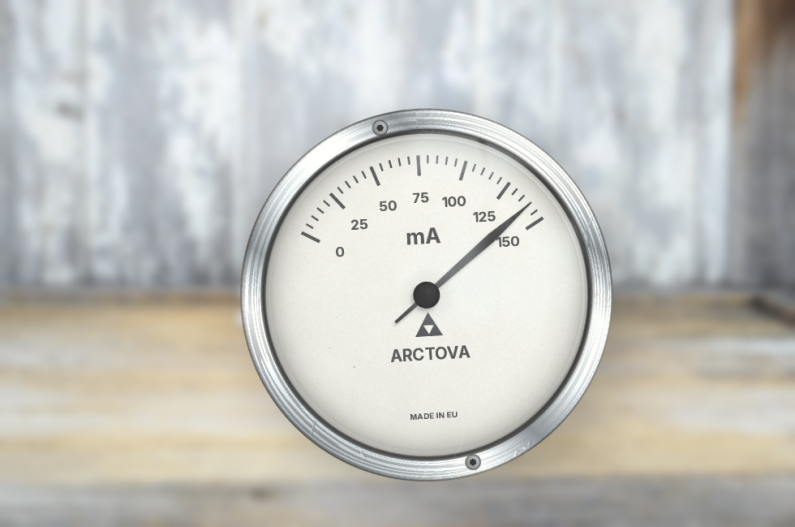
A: {"value": 140, "unit": "mA"}
